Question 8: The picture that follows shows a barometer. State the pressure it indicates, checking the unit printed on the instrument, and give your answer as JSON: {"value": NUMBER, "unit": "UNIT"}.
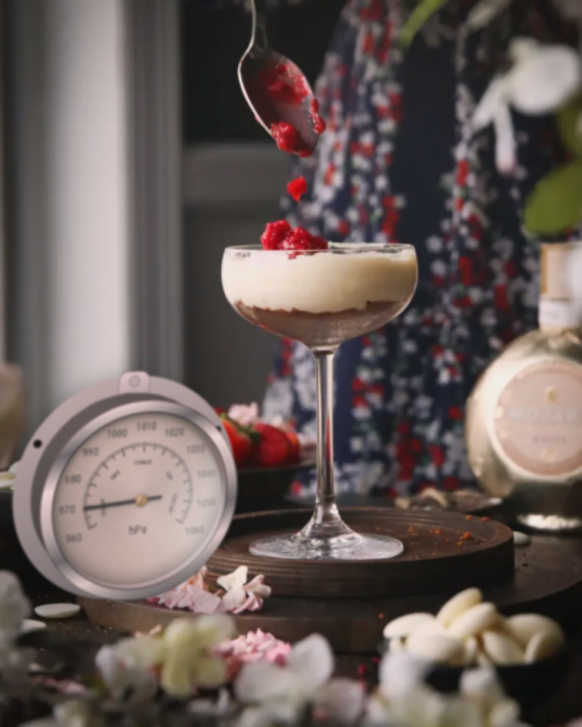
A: {"value": 970, "unit": "hPa"}
